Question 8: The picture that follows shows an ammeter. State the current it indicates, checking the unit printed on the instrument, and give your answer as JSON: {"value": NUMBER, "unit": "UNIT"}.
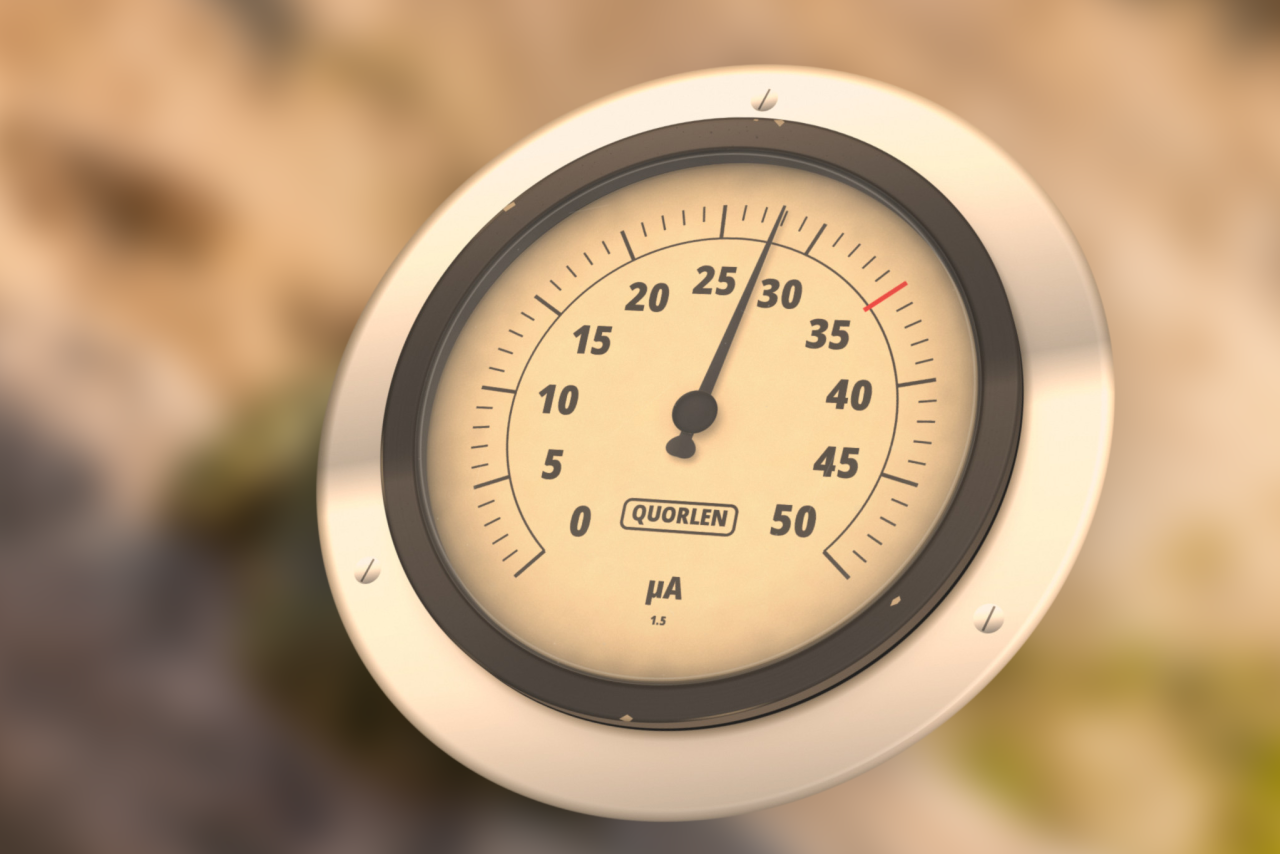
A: {"value": 28, "unit": "µA"}
